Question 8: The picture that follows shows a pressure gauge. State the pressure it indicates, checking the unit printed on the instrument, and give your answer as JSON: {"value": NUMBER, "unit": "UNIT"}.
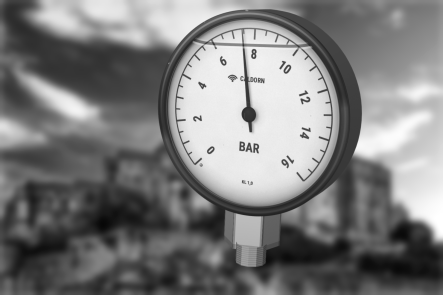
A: {"value": 7.5, "unit": "bar"}
